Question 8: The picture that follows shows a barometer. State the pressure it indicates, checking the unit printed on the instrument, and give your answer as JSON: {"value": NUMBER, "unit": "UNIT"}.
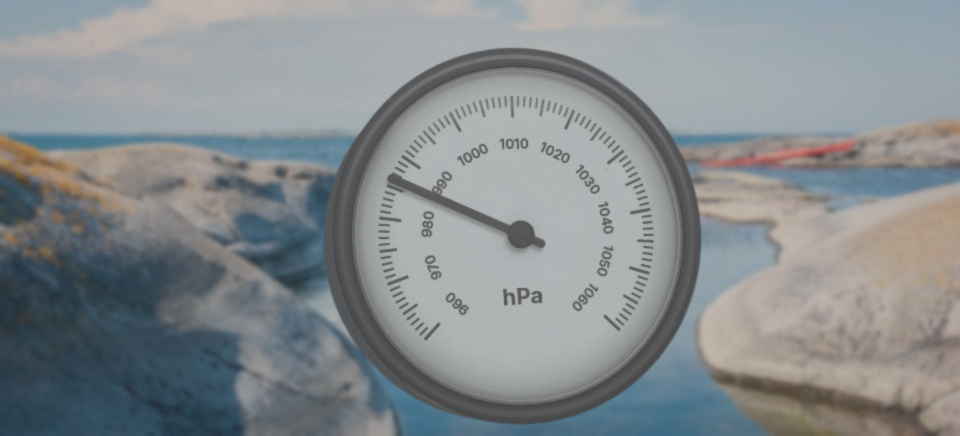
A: {"value": 986, "unit": "hPa"}
